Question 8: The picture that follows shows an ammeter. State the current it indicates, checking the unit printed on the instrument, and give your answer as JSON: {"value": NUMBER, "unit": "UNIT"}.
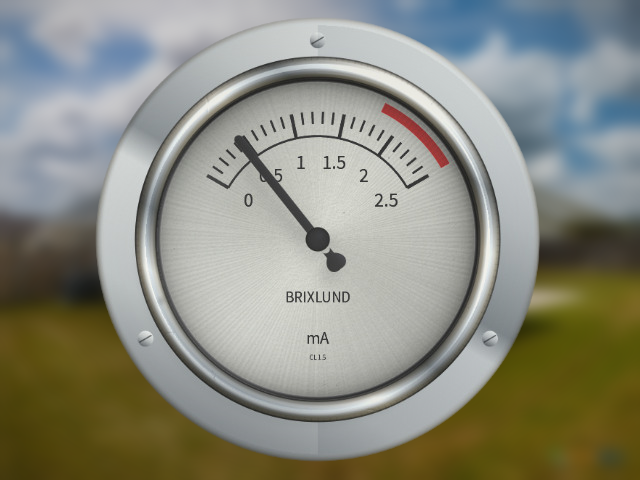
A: {"value": 0.45, "unit": "mA"}
